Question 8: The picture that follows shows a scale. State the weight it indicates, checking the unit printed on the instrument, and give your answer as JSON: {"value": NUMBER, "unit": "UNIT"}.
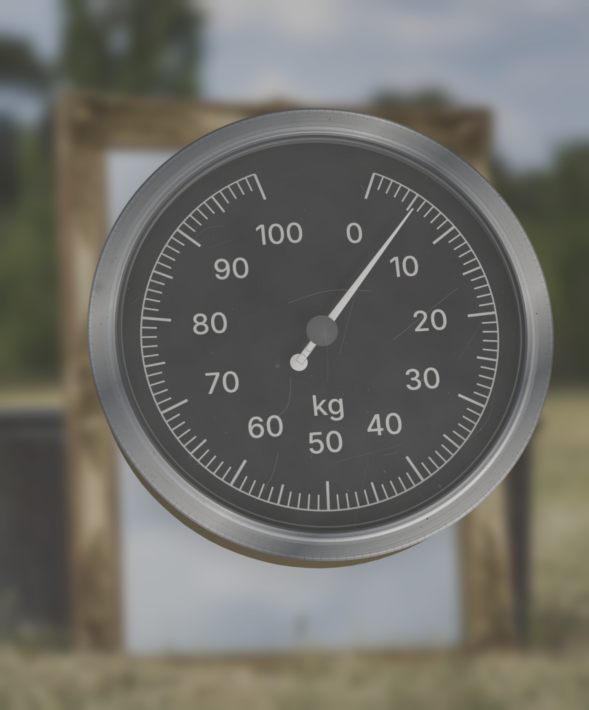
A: {"value": 5.5, "unit": "kg"}
